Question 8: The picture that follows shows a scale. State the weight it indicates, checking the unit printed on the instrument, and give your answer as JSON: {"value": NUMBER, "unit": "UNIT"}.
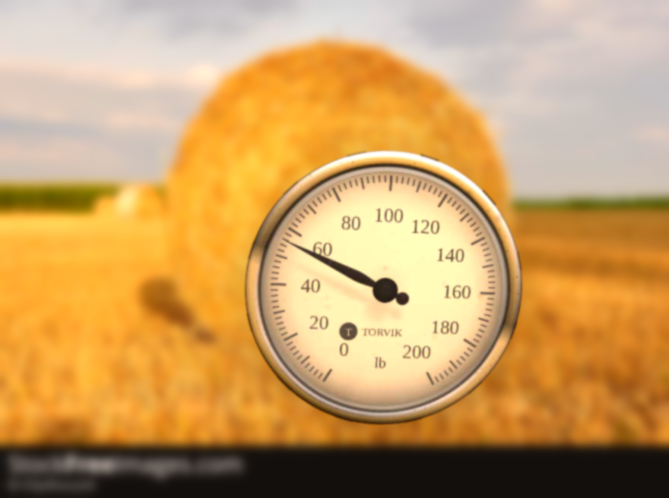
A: {"value": 56, "unit": "lb"}
